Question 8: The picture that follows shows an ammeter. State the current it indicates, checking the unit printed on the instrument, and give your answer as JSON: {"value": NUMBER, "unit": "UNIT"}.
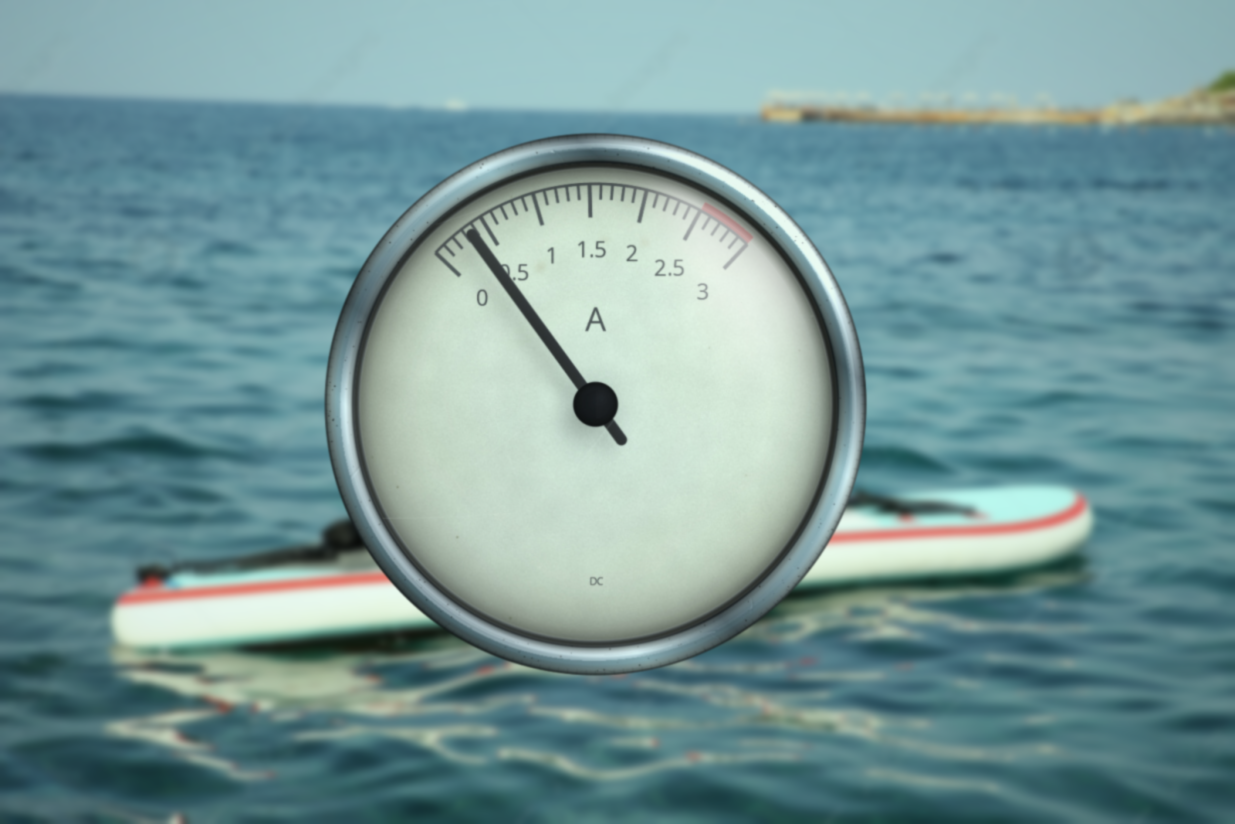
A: {"value": 0.35, "unit": "A"}
